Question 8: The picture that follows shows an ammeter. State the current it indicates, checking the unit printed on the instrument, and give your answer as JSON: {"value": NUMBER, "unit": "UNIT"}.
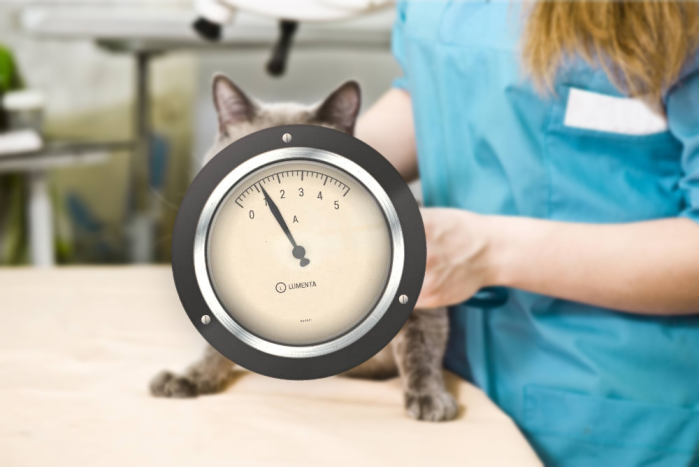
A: {"value": 1.2, "unit": "A"}
